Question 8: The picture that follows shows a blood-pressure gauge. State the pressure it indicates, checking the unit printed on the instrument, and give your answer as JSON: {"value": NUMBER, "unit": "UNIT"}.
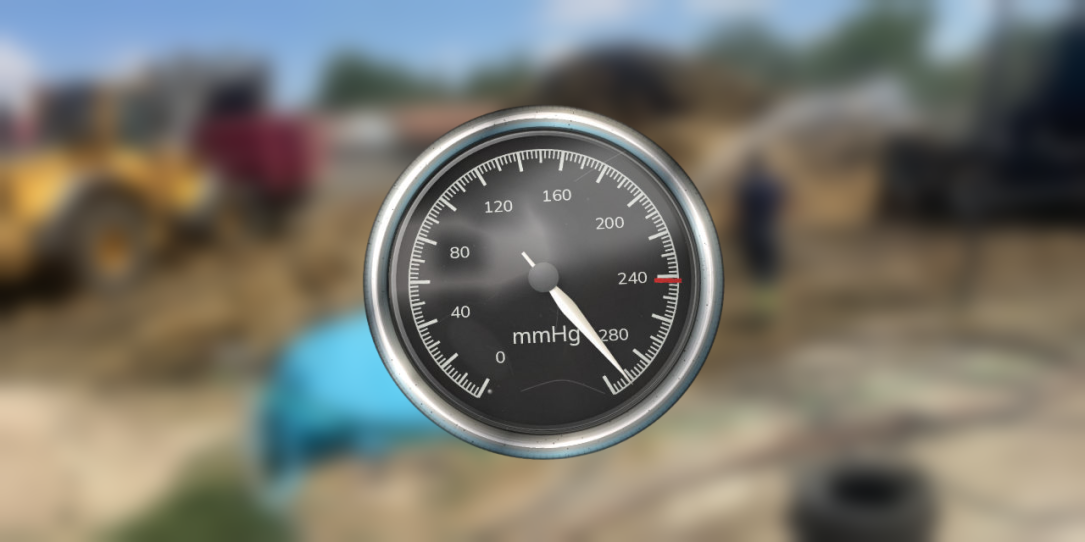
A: {"value": 292, "unit": "mmHg"}
